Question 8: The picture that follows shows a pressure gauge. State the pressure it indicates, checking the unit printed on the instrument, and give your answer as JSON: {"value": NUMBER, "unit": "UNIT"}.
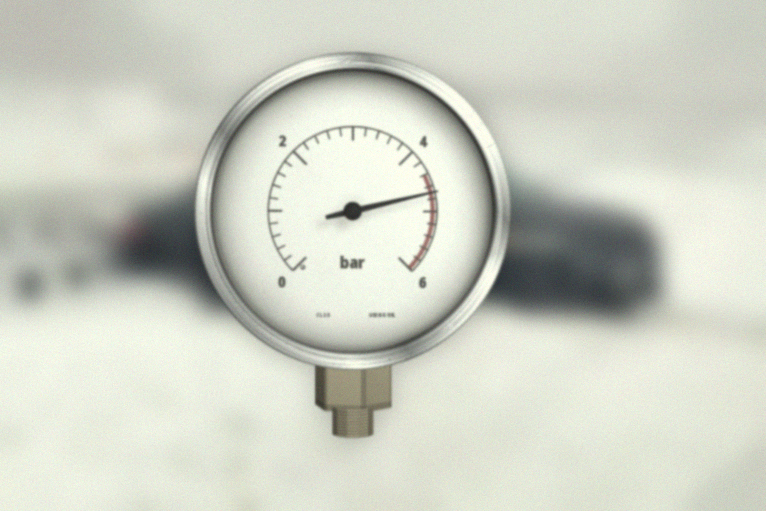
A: {"value": 4.7, "unit": "bar"}
